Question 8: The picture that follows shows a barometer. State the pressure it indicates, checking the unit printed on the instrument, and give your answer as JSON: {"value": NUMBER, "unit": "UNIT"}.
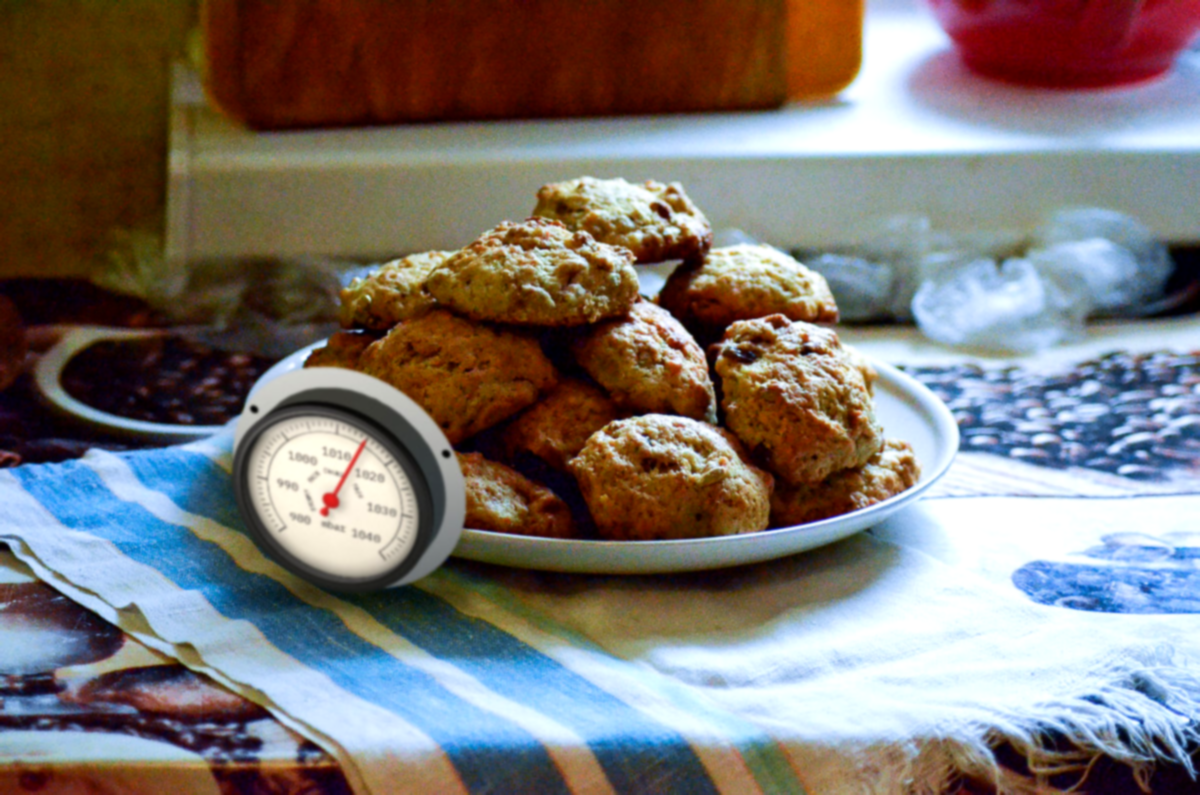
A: {"value": 1015, "unit": "mbar"}
